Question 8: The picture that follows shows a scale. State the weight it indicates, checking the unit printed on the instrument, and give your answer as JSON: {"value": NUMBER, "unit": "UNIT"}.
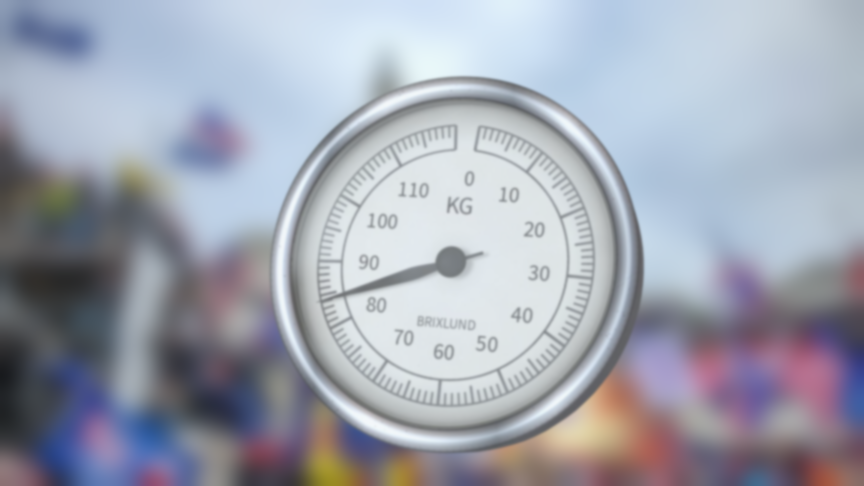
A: {"value": 84, "unit": "kg"}
